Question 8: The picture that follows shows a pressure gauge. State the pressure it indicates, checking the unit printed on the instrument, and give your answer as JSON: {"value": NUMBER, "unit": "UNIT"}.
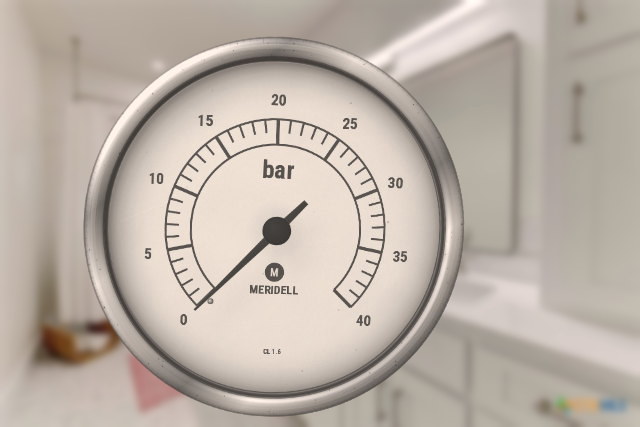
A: {"value": 0, "unit": "bar"}
